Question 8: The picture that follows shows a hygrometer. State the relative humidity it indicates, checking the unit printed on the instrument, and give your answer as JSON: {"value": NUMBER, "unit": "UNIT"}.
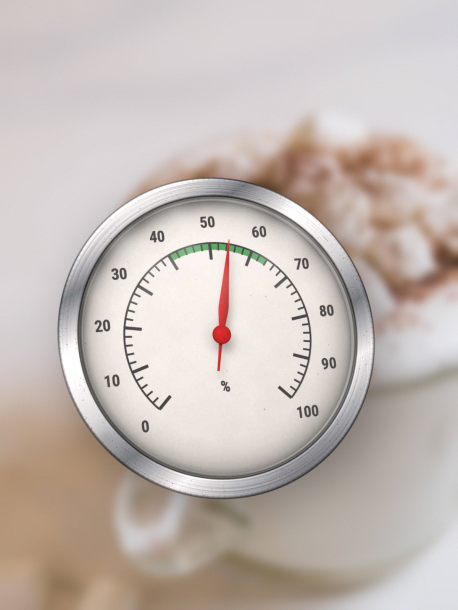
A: {"value": 54, "unit": "%"}
